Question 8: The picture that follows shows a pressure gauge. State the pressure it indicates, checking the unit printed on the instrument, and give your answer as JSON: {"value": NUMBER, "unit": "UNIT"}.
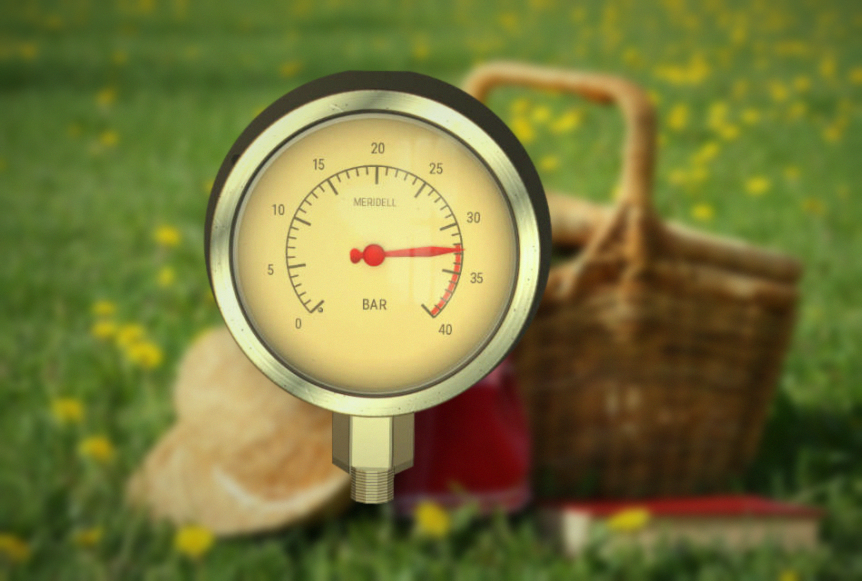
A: {"value": 32.5, "unit": "bar"}
